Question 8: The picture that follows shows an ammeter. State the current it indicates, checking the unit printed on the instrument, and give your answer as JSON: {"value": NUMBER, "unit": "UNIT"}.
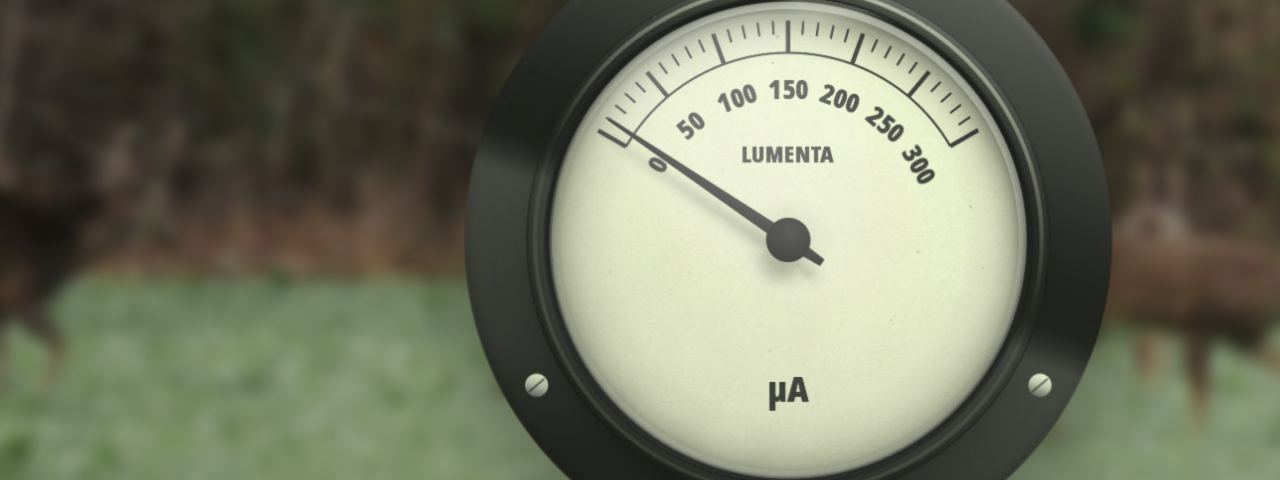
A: {"value": 10, "unit": "µA"}
